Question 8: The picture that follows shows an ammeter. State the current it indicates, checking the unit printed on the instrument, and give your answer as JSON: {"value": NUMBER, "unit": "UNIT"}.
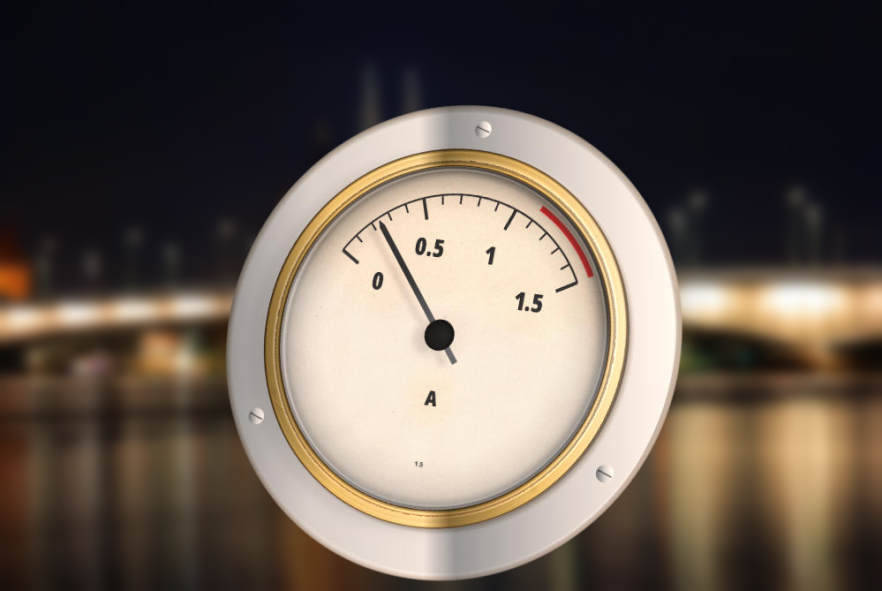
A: {"value": 0.25, "unit": "A"}
